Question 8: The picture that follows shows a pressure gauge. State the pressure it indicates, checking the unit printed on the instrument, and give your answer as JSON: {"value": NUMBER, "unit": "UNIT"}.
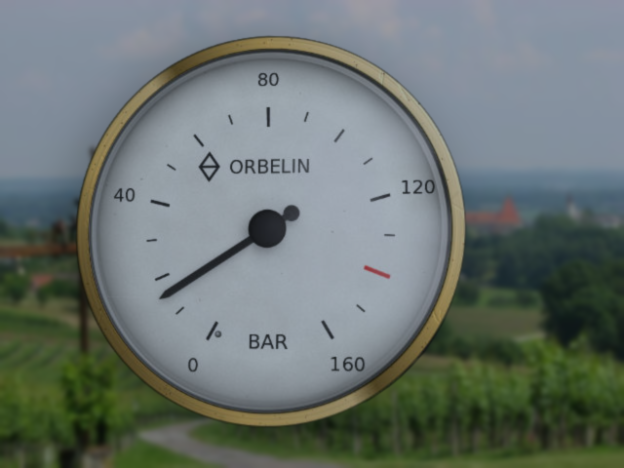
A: {"value": 15, "unit": "bar"}
